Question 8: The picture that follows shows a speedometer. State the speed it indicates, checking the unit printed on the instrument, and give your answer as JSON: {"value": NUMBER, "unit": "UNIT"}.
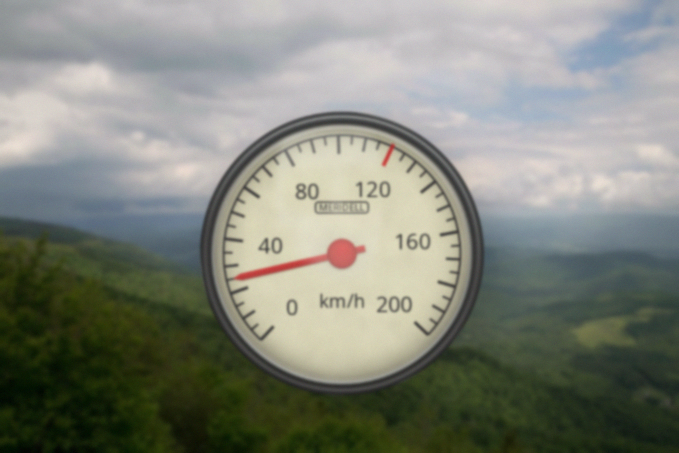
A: {"value": 25, "unit": "km/h"}
